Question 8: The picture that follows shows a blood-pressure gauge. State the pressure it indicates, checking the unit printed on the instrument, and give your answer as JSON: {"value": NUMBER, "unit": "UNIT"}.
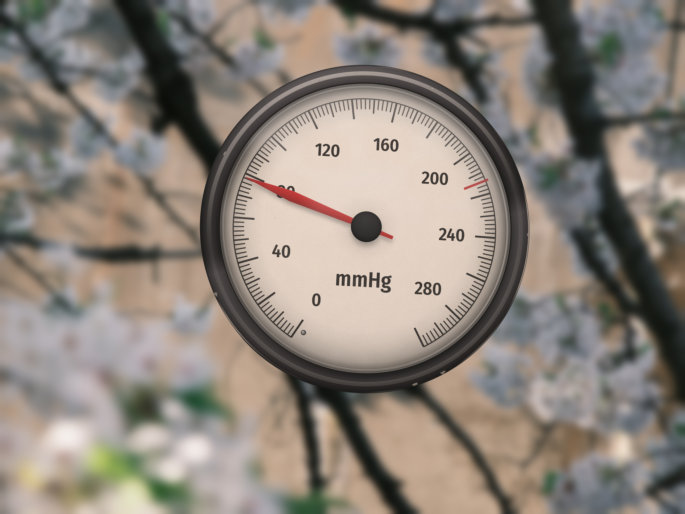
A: {"value": 78, "unit": "mmHg"}
